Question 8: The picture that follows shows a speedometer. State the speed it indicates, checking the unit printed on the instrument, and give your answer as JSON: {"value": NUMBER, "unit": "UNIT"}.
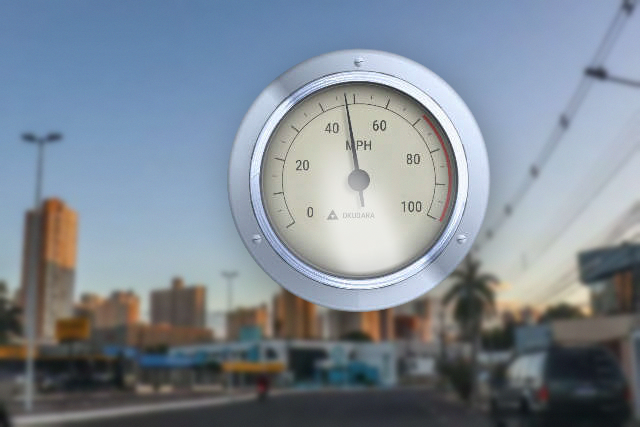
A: {"value": 47.5, "unit": "mph"}
